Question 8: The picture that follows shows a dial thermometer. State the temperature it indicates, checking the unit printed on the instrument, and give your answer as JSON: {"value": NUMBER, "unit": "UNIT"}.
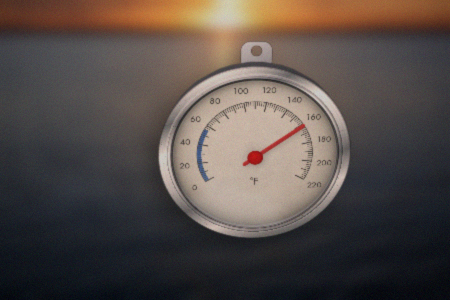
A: {"value": 160, "unit": "°F"}
